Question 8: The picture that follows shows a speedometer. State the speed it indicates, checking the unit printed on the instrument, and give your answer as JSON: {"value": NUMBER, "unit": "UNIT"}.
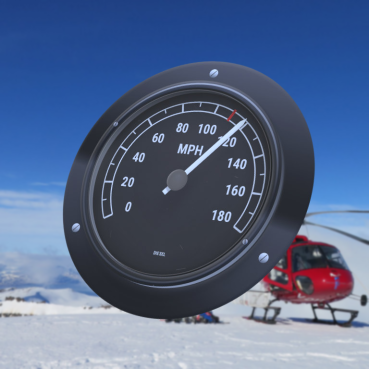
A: {"value": 120, "unit": "mph"}
